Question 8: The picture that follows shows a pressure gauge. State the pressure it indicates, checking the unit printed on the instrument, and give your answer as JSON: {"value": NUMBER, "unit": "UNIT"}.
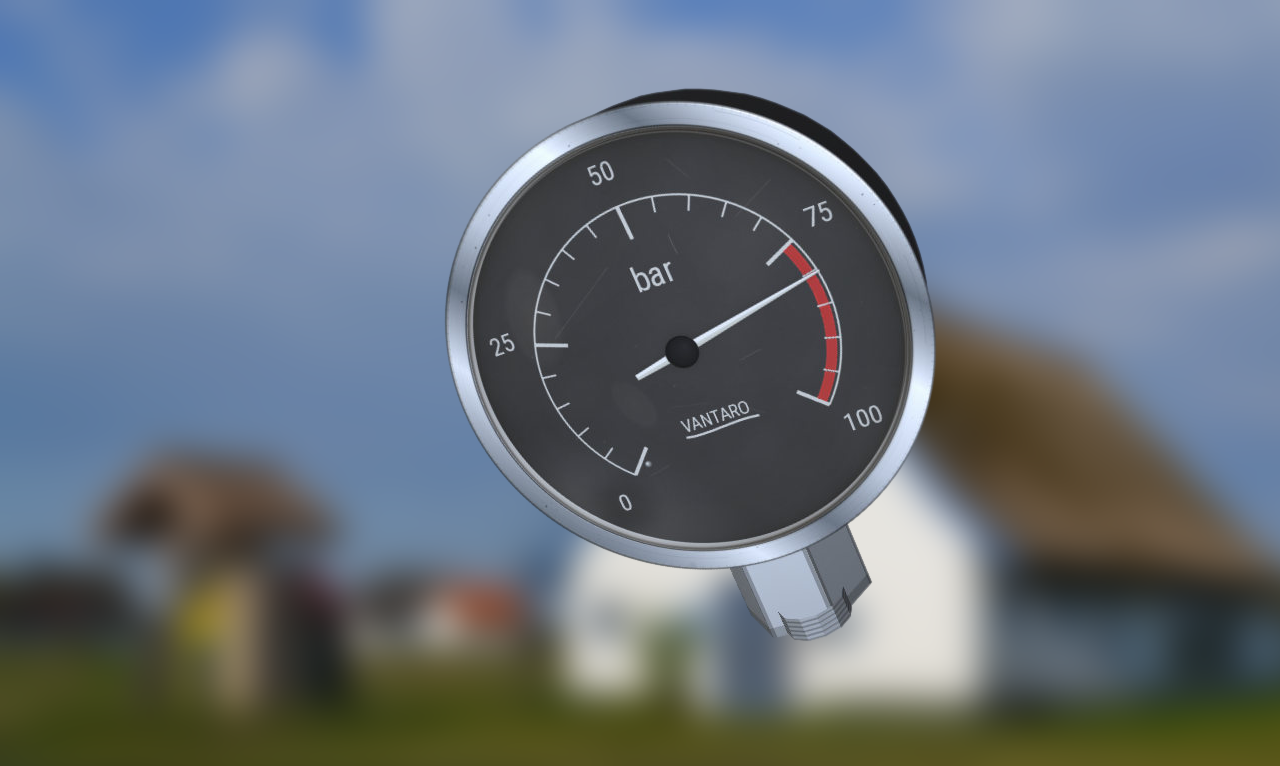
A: {"value": 80, "unit": "bar"}
